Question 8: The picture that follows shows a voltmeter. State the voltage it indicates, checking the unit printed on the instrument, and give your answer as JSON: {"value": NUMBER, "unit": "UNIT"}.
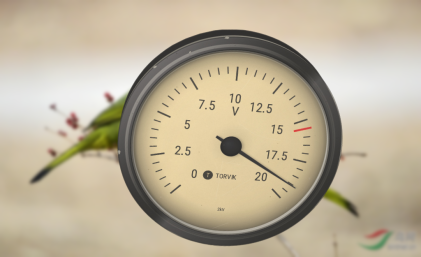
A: {"value": 19, "unit": "V"}
